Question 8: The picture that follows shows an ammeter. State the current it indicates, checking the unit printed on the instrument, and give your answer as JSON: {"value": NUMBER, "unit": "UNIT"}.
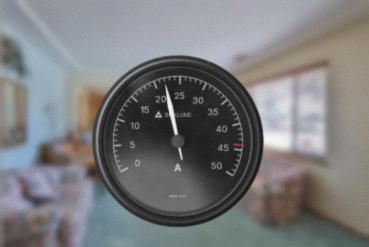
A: {"value": 22, "unit": "A"}
